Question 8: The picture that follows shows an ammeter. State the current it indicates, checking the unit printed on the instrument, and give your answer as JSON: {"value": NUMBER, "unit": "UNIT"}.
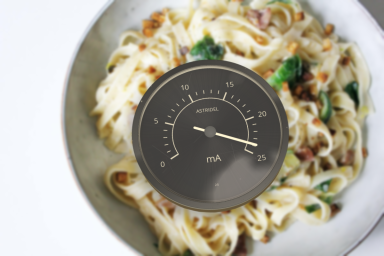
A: {"value": 24, "unit": "mA"}
